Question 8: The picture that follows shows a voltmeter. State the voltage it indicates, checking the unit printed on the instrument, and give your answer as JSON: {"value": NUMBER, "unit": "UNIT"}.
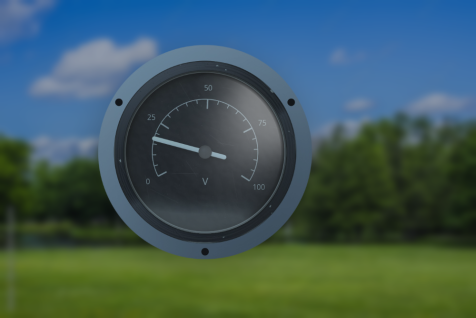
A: {"value": 17.5, "unit": "V"}
